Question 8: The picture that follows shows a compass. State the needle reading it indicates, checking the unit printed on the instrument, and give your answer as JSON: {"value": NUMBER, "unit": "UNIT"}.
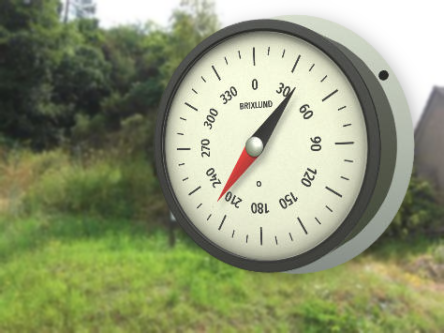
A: {"value": 220, "unit": "°"}
